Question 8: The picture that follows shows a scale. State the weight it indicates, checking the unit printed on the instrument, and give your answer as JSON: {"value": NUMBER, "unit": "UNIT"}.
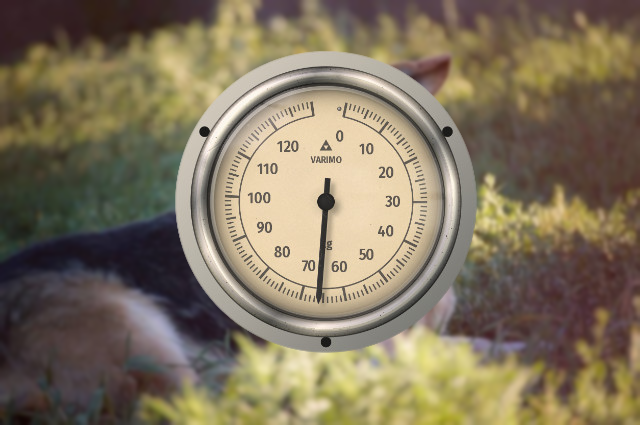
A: {"value": 66, "unit": "kg"}
